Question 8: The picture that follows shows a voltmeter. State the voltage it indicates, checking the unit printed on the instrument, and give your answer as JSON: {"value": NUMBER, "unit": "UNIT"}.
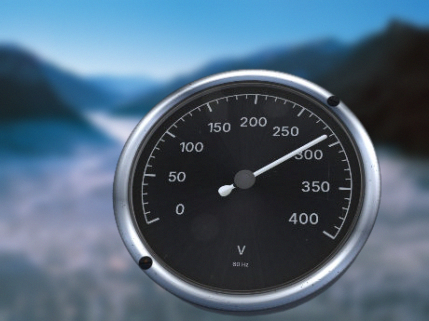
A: {"value": 290, "unit": "V"}
